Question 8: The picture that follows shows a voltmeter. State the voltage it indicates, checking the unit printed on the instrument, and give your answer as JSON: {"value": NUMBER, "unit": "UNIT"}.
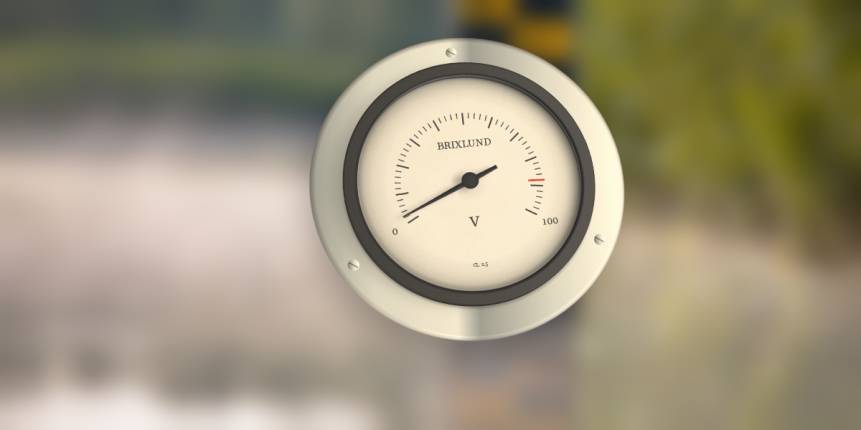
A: {"value": 2, "unit": "V"}
